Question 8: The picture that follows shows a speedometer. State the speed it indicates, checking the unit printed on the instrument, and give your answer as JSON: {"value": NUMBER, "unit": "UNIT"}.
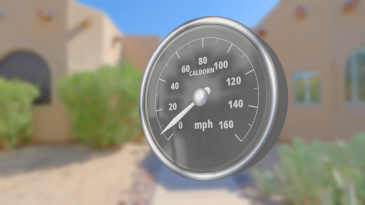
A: {"value": 5, "unit": "mph"}
